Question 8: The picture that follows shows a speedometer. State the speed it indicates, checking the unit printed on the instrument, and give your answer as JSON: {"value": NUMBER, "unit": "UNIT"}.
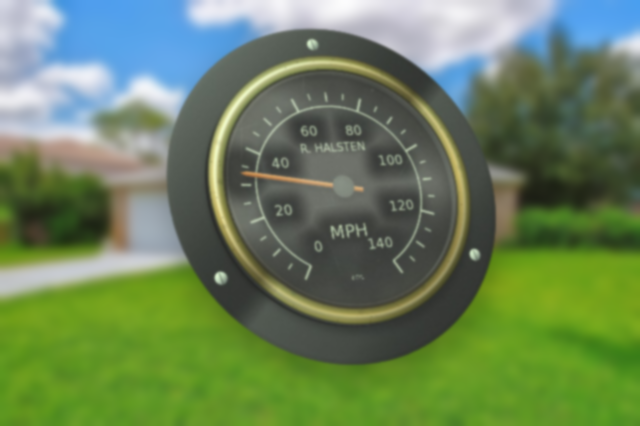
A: {"value": 32.5, "unit": "mph"}
